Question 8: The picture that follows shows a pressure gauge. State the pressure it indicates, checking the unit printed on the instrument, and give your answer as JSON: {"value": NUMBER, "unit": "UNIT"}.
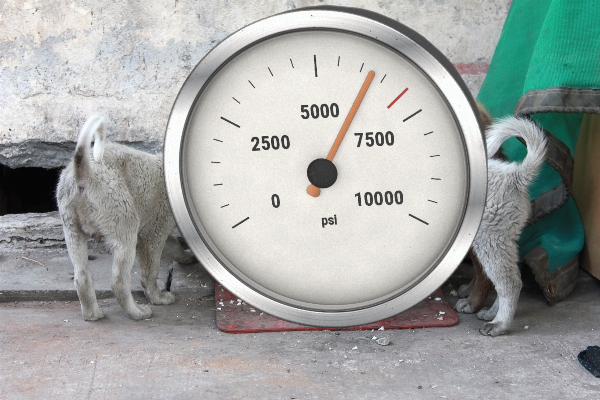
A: {"value": 6250, "unit": "psi"}
